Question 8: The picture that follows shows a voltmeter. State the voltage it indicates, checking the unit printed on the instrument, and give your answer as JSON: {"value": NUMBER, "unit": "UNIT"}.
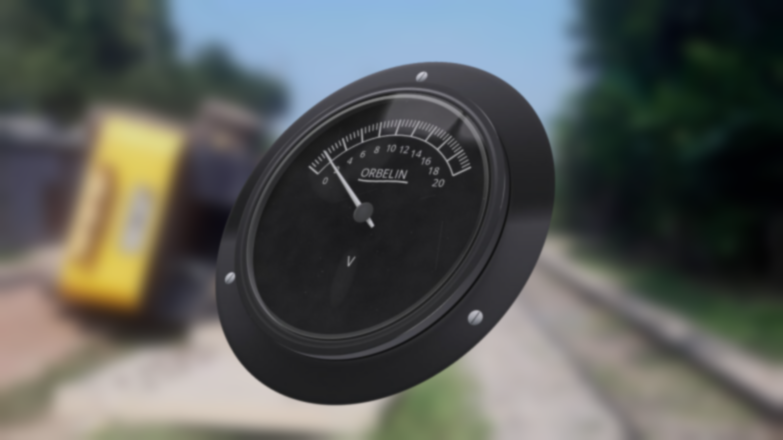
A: {"value": 2, "unit": "V"}
